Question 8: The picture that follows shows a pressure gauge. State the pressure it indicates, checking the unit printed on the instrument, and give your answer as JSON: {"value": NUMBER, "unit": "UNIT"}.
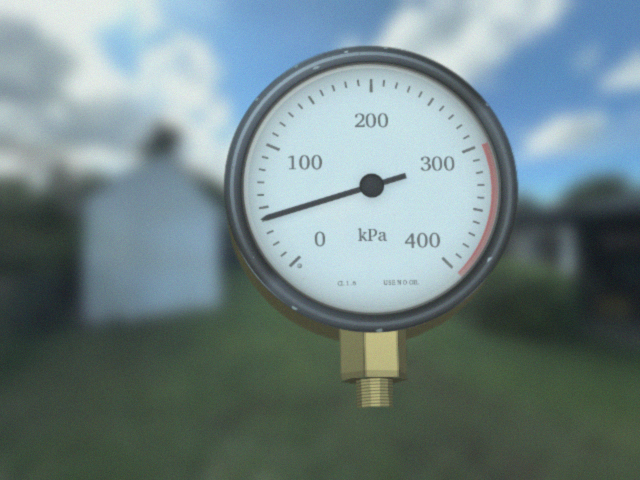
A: {"value": 40, "unit": "kPa"}
